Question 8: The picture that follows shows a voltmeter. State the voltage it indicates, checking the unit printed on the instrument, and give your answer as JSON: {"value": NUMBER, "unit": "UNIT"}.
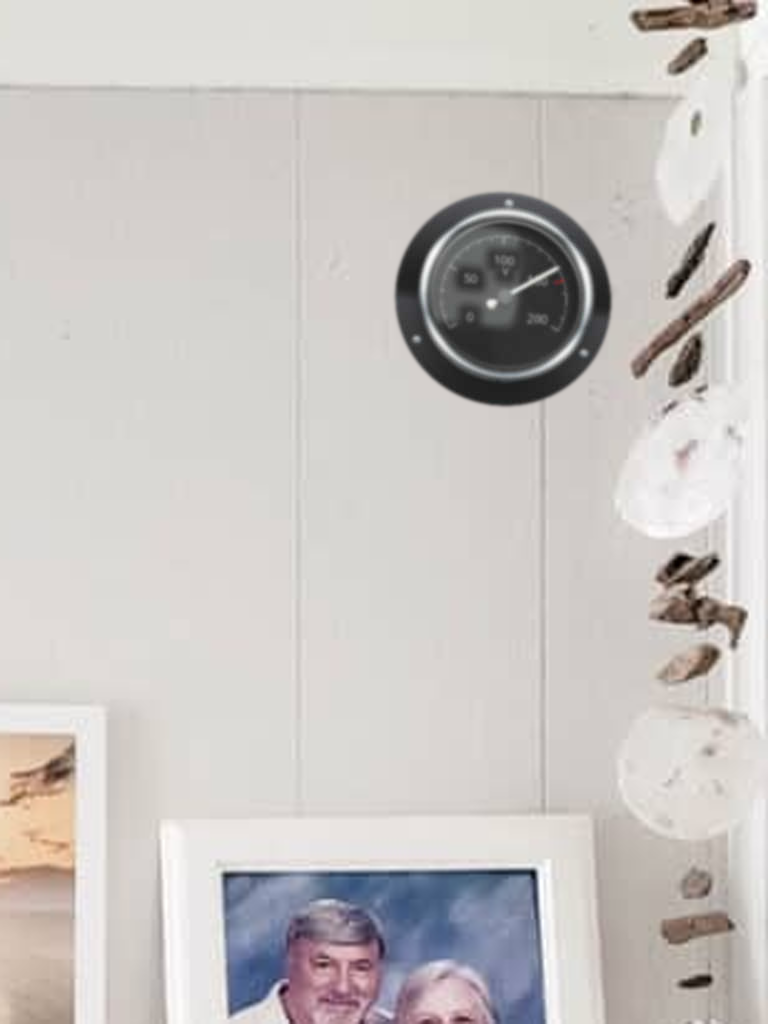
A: {"value": 150, "unit": "V"}
